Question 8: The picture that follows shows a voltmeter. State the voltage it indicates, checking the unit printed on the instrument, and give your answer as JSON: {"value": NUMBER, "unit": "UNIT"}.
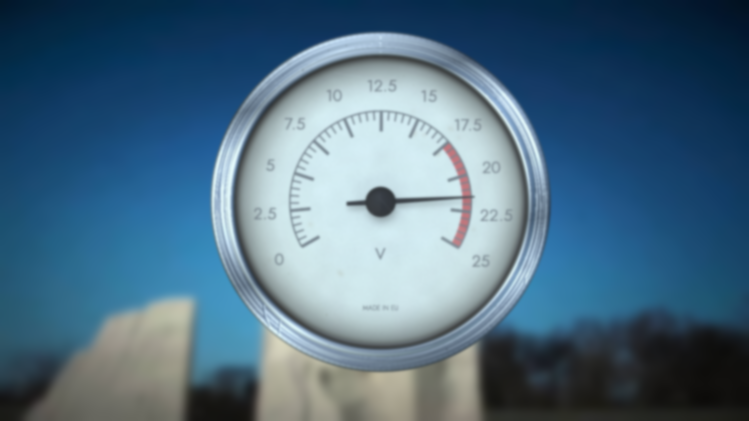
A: {"value": 21.5, "unit": "V"}
